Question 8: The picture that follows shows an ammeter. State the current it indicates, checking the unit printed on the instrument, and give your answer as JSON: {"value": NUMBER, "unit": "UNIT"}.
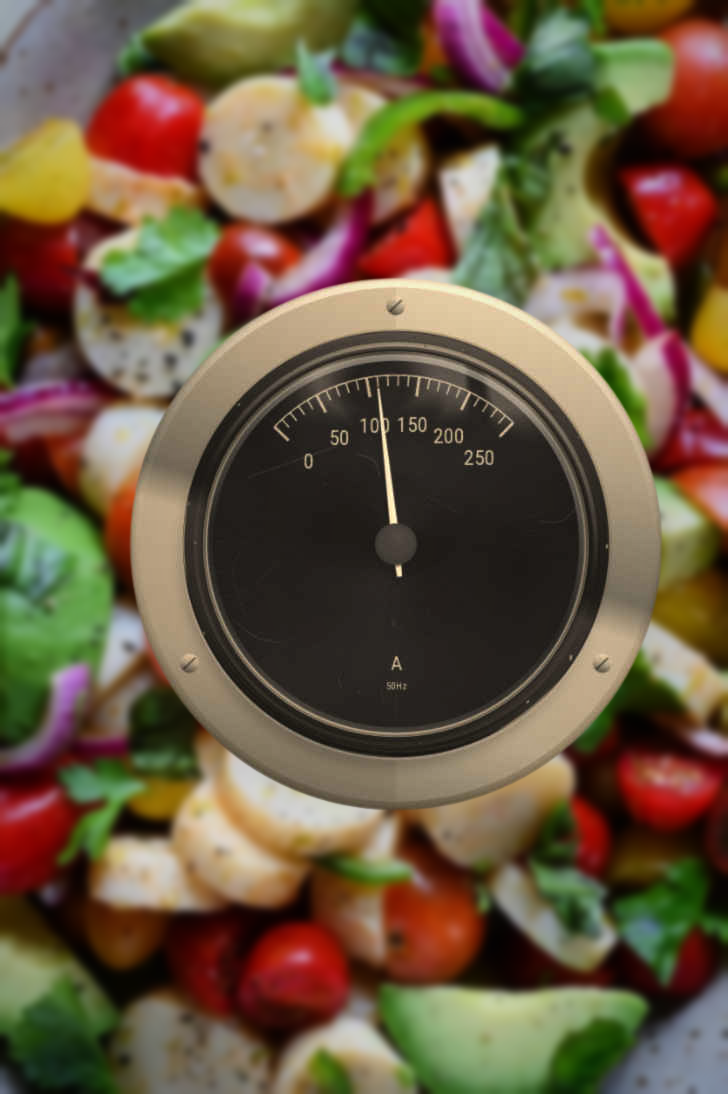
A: {"value": 110, "unit": "A"}
